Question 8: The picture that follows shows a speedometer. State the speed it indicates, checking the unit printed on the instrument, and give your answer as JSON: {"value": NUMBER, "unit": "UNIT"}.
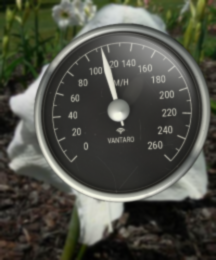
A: {"value": 115, "unit": "km/h"}
